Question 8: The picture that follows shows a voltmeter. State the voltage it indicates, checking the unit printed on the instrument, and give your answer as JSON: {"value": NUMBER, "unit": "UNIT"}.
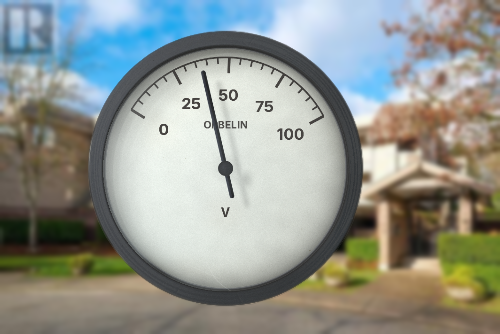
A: {"value": 37.5, "unit": "V"}
